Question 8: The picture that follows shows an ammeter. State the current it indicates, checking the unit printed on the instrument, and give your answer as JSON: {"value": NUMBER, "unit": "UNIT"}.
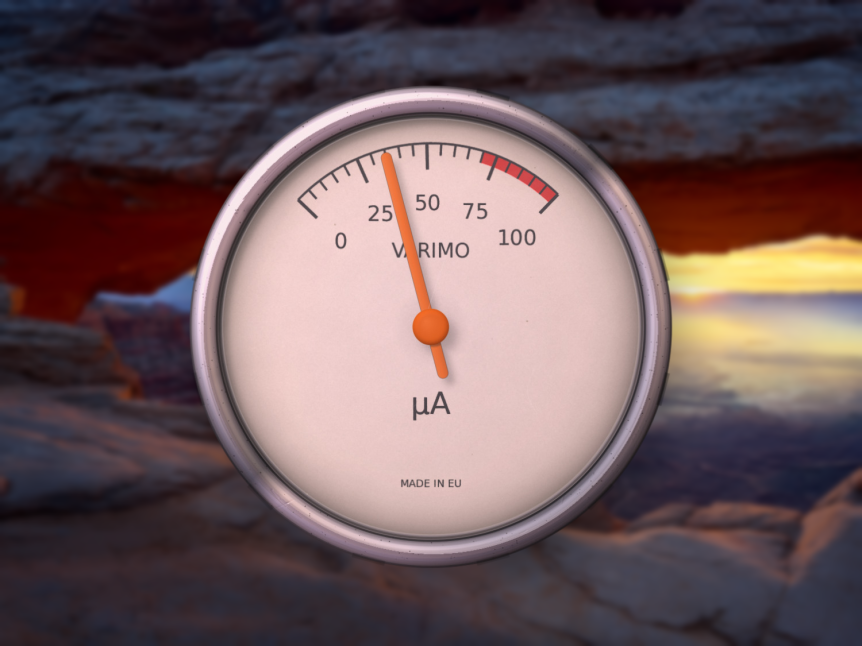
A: {"value": 35, "unit": "µA"}
